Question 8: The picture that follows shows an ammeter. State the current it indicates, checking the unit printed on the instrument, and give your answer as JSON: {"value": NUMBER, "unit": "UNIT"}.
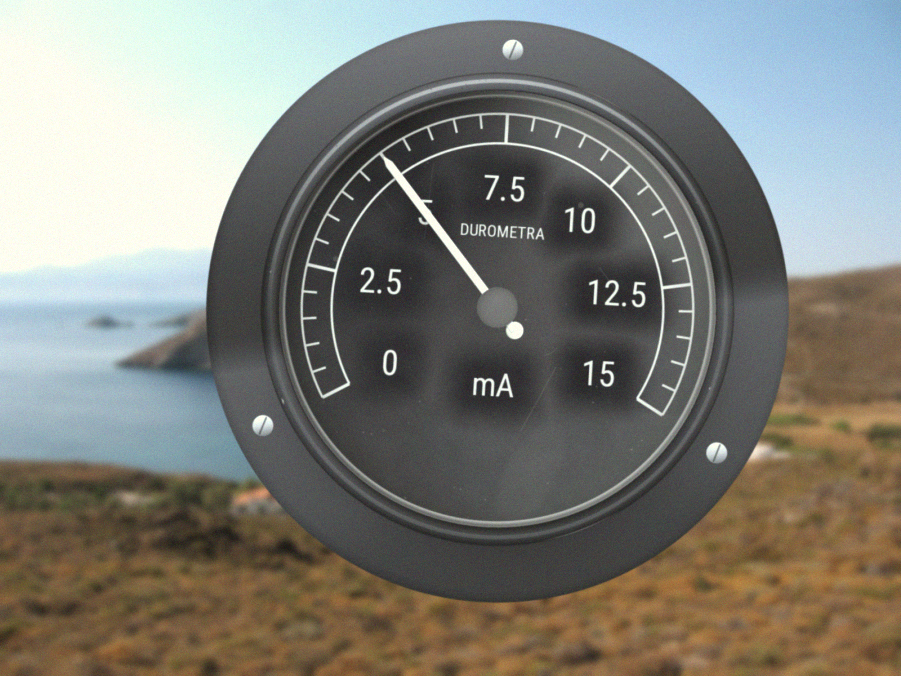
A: {"value": 5, "unit": "mA"}
